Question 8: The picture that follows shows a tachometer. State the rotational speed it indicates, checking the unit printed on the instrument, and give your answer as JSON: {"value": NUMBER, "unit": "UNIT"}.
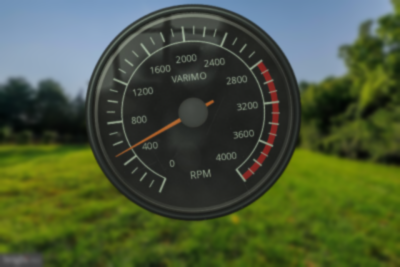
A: {"value": 500, "unit": "rpm"}
